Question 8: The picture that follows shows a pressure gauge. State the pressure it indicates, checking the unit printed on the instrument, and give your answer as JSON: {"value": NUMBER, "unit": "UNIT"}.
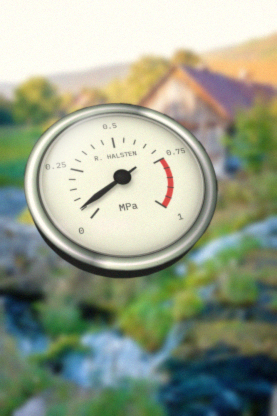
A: {"value": 0.05, "unit": "MPa"}
